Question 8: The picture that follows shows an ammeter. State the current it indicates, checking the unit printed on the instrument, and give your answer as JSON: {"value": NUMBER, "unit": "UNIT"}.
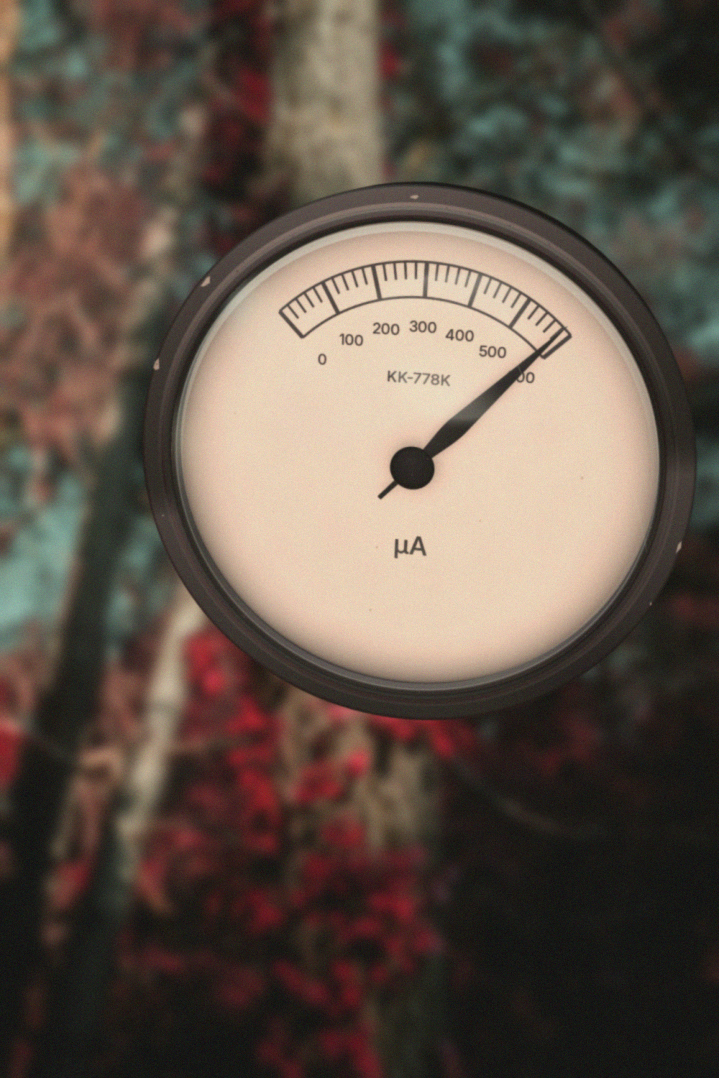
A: {"value": 580, "unit": "µA"}
